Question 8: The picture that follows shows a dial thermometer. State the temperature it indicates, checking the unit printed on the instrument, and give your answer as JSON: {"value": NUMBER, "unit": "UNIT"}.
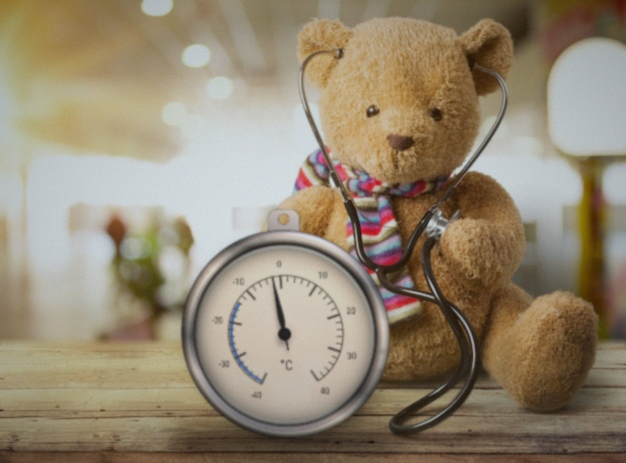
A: {"value": -2, "unit": "°C"}
